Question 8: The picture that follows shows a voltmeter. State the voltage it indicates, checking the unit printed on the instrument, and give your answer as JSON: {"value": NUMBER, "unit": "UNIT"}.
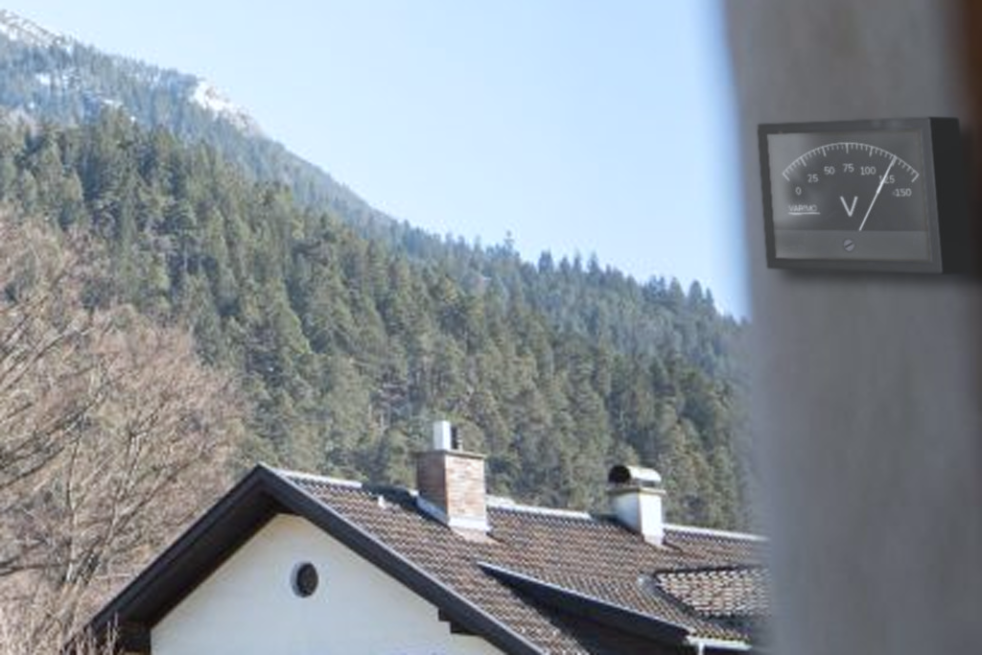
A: {"value": 125, "unit": "V"}
